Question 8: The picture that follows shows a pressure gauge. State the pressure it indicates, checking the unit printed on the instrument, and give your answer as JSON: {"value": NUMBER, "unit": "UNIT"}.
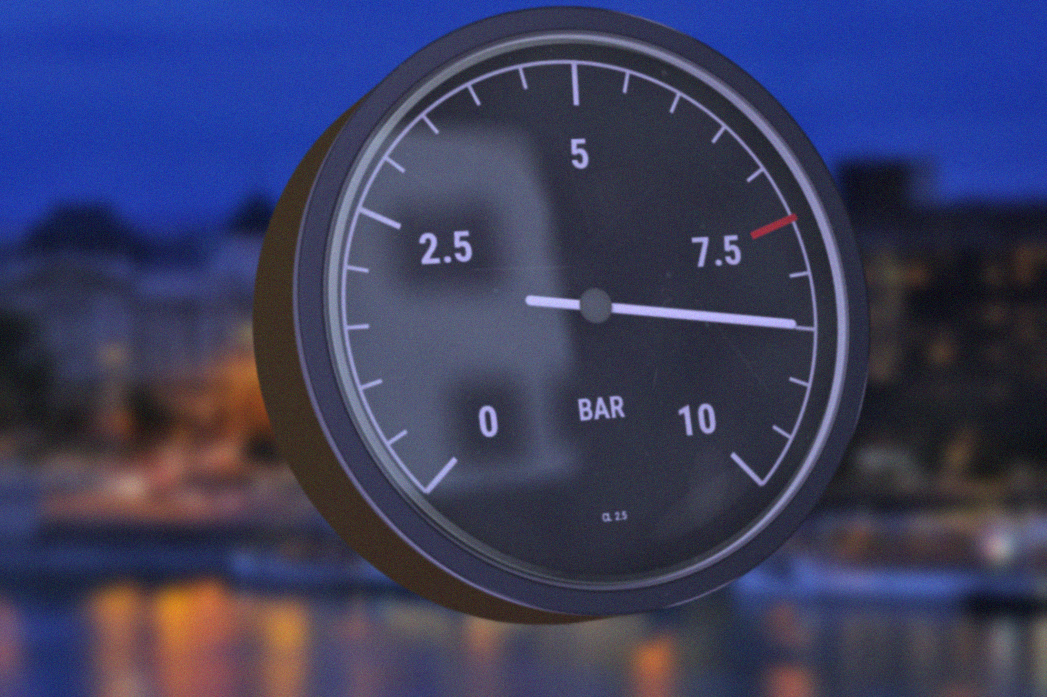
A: {"value": 8.5, "unit": "bar"}
